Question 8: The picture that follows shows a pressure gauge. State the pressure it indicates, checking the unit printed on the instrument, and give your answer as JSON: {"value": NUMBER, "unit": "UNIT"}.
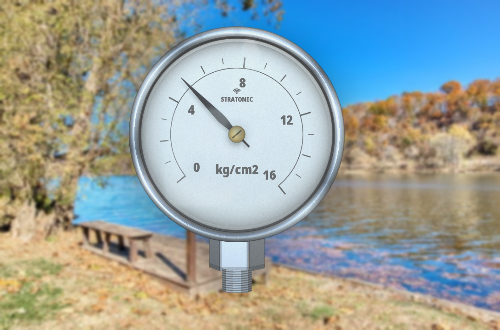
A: {"value": 5, "unit": "kg/cm²"}
